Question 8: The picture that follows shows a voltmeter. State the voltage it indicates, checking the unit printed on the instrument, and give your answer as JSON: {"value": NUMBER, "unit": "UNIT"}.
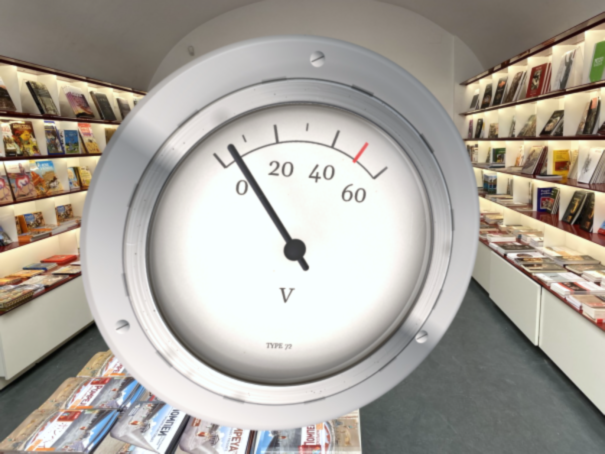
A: {"value": 5, "unit": "V"}
